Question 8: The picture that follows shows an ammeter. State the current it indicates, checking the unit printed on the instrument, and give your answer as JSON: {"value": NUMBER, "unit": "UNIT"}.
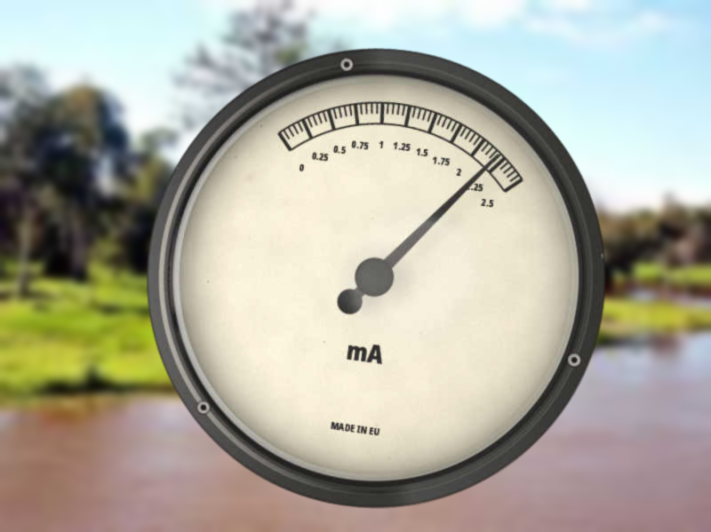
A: {"value": 2.2, "unit": "mA"}
